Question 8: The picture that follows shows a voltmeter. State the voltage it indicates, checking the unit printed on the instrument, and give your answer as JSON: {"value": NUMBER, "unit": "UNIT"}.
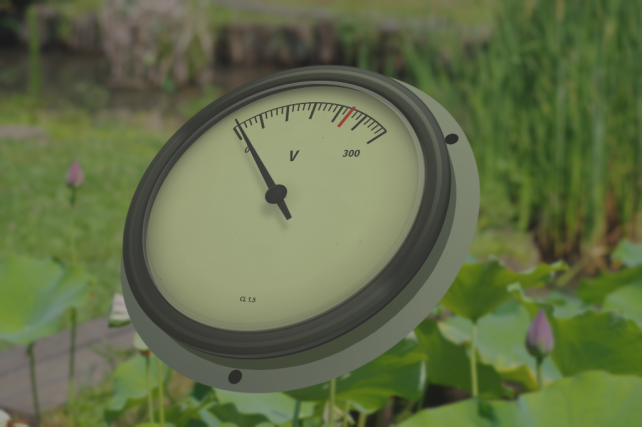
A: {"value": 10, "unit": "V"}
